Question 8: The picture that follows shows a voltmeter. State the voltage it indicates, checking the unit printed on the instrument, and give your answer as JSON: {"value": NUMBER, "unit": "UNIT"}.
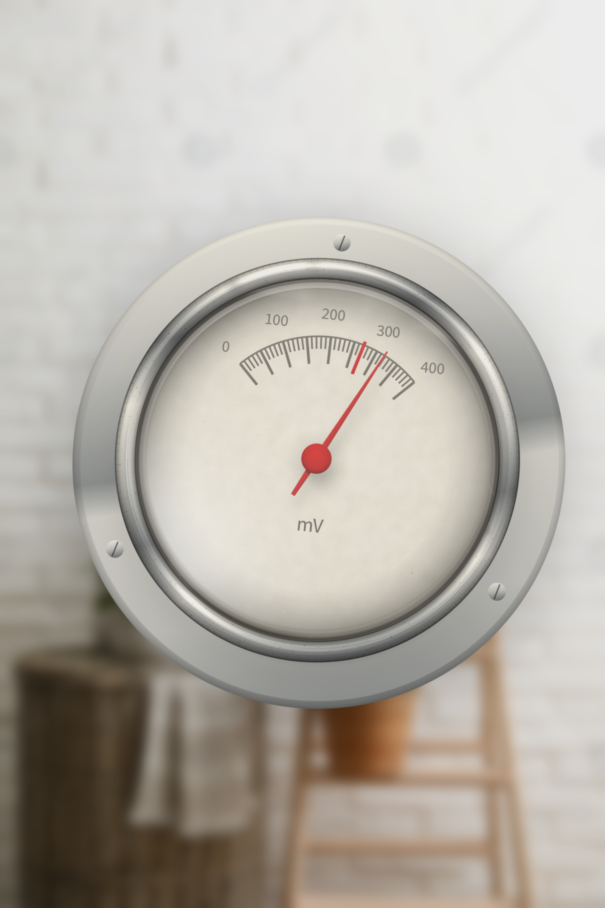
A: {"value": 320, "unit": "mV"}
